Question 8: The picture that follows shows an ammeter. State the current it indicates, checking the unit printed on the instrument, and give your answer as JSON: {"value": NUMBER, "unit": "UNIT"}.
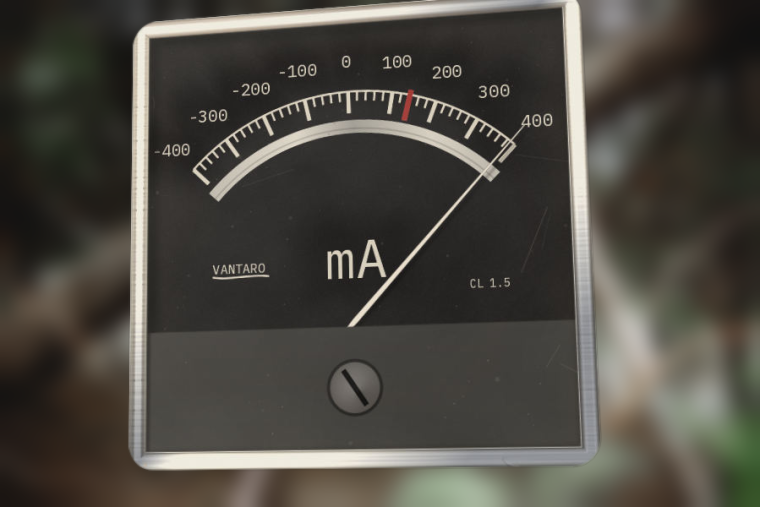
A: {"value": 390, "unit": "mA"}
